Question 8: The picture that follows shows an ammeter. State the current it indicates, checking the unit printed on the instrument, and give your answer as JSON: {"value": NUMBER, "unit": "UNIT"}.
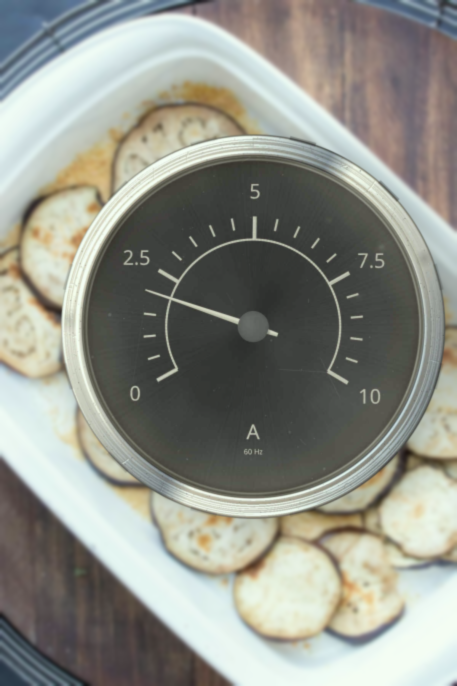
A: {"value": 2, "unit": "A"}
